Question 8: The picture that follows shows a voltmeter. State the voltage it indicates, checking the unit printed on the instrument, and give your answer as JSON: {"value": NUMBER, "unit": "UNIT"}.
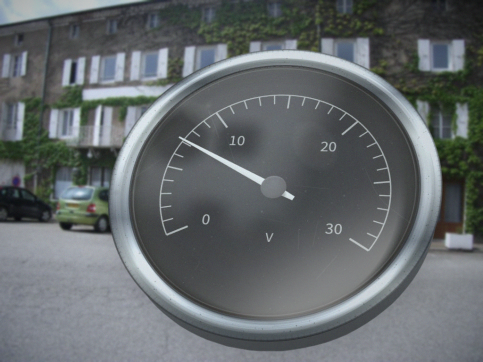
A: {"value": 7, "unit": "V"}
